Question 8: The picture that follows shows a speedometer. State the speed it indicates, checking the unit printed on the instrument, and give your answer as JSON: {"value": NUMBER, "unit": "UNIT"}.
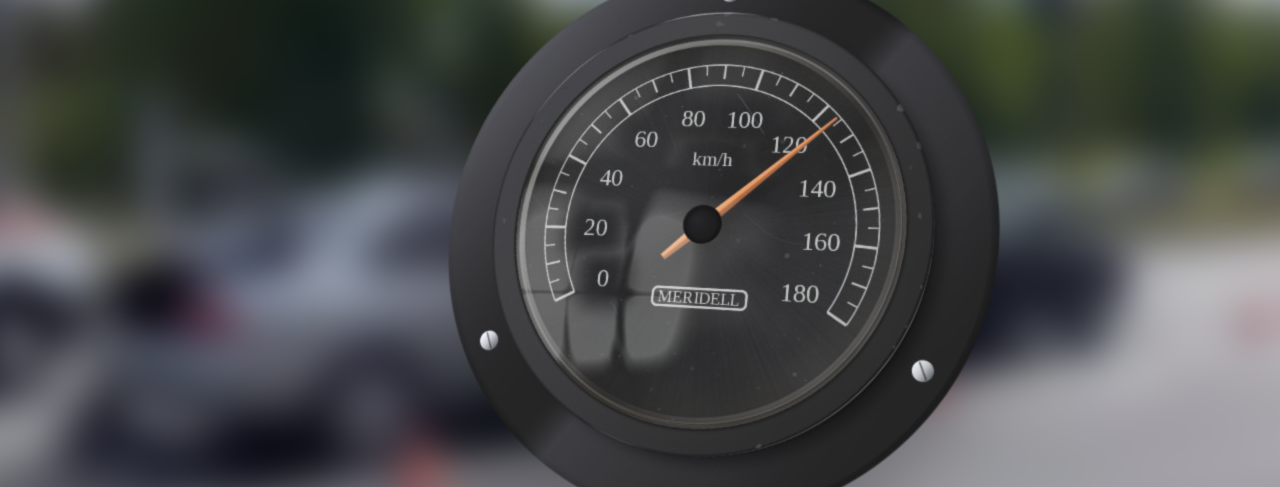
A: {"value": 125, "unit": "km/h"}
